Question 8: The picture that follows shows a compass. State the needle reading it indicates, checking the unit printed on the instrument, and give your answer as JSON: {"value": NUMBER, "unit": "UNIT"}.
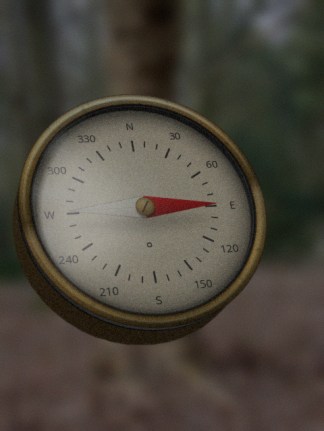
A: {"value": 90, "unit": "°"}
